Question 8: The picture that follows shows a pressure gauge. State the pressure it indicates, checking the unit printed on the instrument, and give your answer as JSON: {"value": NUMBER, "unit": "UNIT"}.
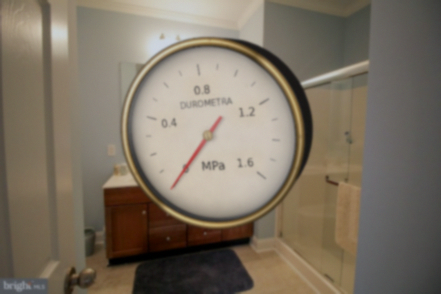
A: {"value": 0, "unit": "MPa"}
